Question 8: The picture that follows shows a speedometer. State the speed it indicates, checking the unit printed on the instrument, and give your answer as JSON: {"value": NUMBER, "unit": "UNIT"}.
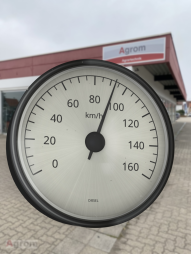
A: {"value": 92.5, "unit": "km/h"}
